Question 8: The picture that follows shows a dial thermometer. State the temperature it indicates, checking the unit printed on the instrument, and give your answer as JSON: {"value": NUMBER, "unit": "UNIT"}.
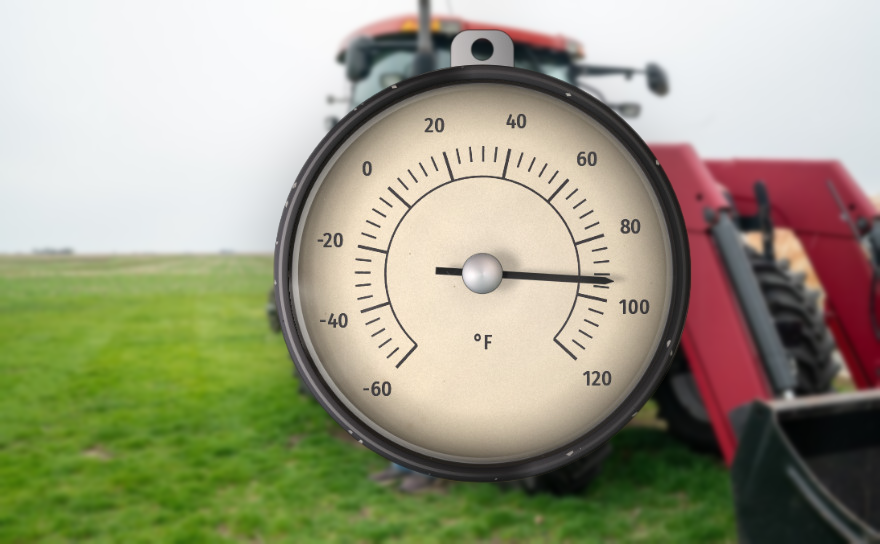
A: {"value": 94, "unit": "°F"}
